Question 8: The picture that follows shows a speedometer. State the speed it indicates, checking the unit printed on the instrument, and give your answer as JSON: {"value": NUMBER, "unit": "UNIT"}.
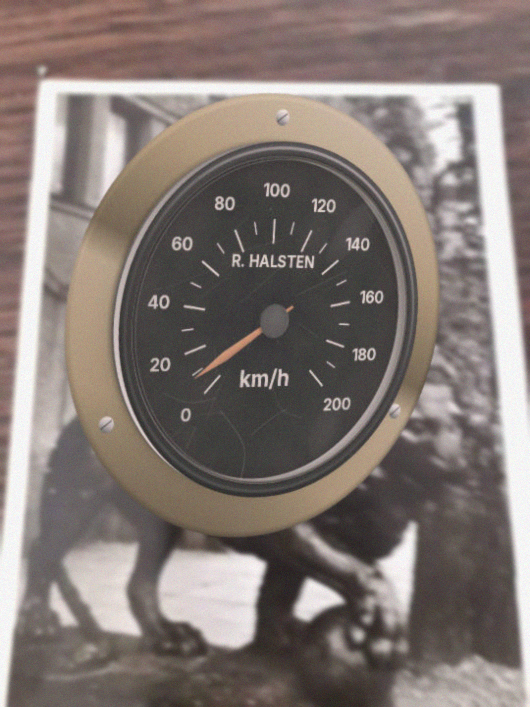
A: {"value": 10, "unit": "km/h"}
